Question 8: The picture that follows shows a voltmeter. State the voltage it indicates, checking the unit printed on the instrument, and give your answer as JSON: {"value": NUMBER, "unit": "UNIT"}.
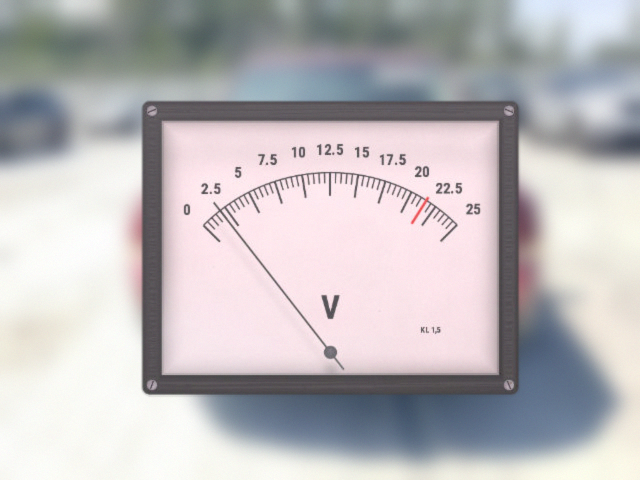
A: {"value": 2, "unit": "V"}
